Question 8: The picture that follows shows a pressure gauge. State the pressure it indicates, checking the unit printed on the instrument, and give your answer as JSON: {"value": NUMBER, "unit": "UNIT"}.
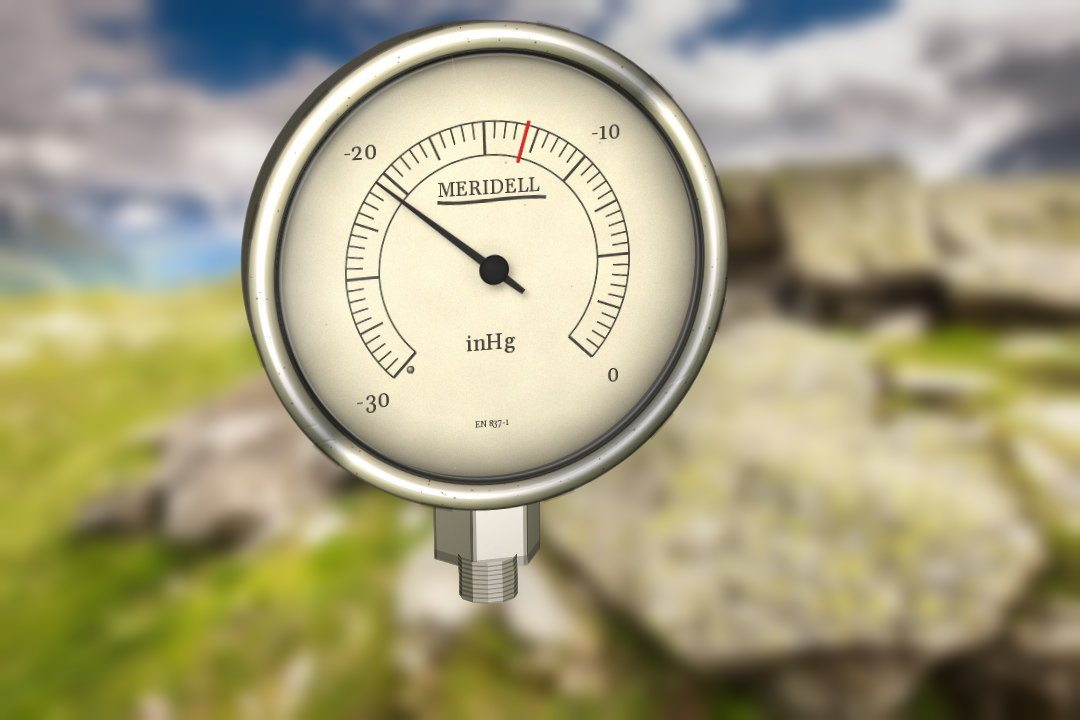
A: {"value": -20.5, "unit": "inHg"}
